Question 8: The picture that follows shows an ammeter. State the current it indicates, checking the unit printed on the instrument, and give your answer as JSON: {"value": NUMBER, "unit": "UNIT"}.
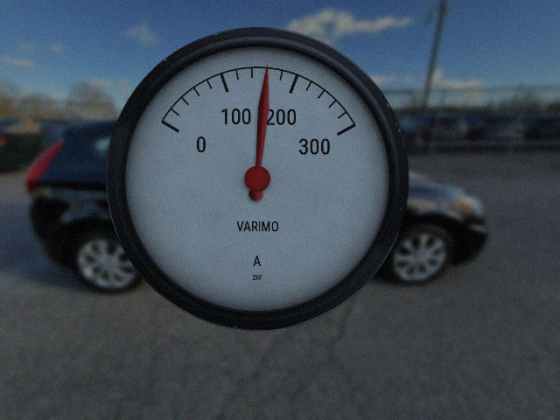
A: {"value": 160, "unit": "A"}
